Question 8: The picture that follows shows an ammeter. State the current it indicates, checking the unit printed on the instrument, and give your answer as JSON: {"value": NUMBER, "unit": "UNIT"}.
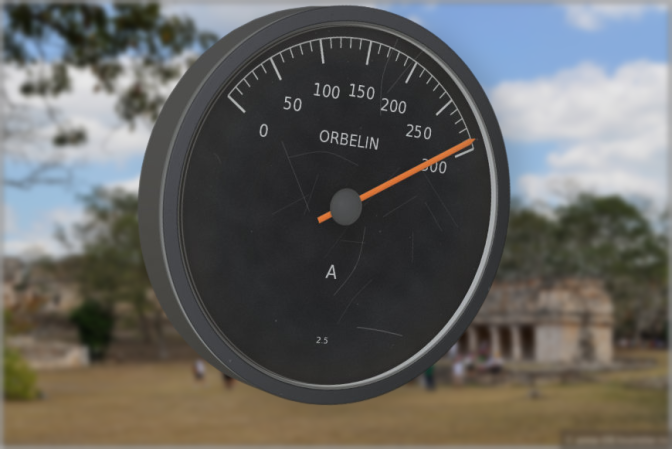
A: {"value": 290, "unit": "A"}
